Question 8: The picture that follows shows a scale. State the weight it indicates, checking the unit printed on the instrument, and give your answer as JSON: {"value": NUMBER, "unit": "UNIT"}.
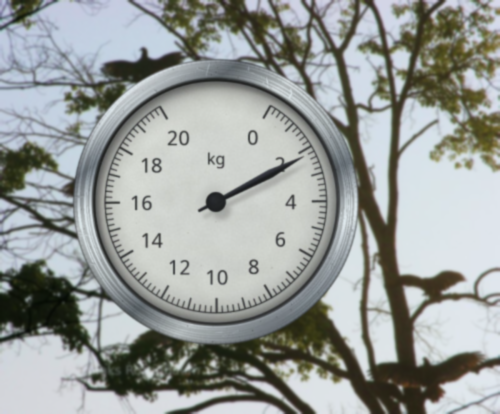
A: {"value": 2.2, "unit": "kg"}
